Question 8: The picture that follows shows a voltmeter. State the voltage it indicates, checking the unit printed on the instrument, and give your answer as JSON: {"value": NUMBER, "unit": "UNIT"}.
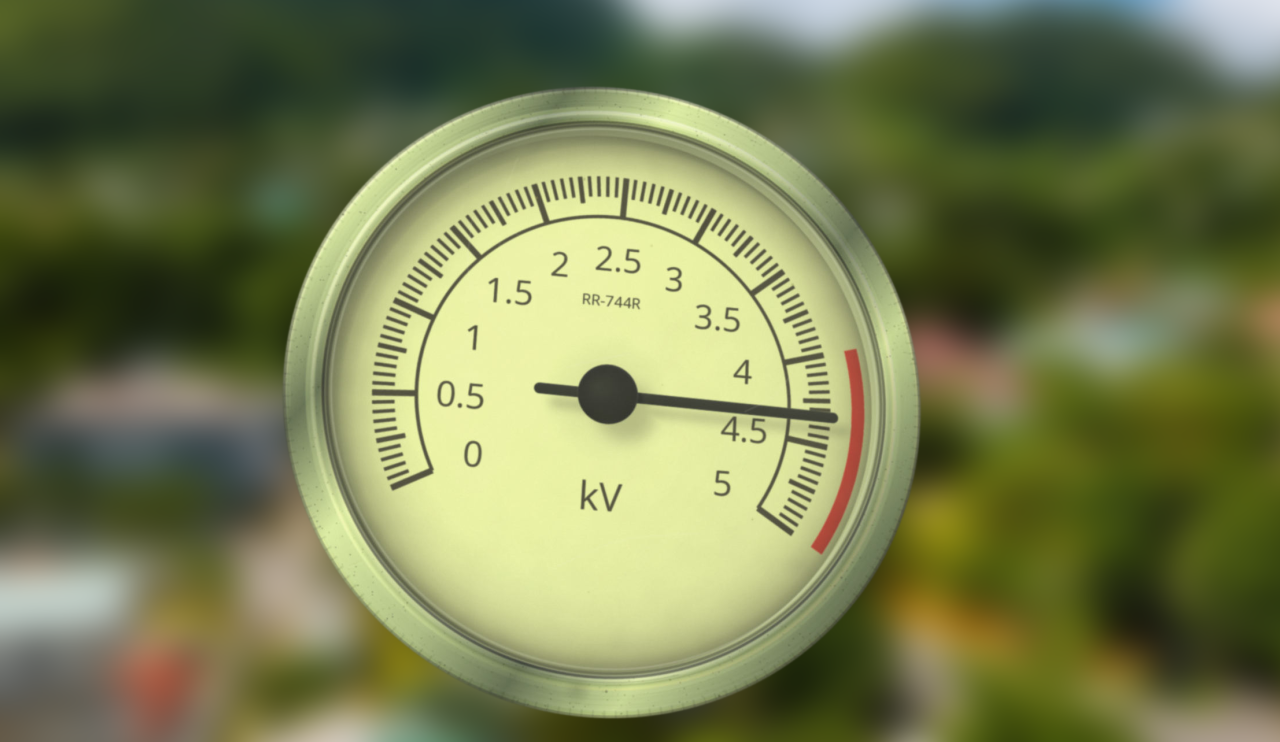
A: {"value": 4.35, "unit": "kV"}
